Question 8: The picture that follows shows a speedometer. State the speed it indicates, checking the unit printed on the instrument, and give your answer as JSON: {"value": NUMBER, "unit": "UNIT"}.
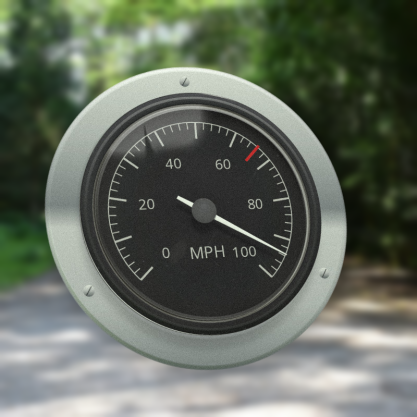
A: {"value": 94, "unit": "mph"}
